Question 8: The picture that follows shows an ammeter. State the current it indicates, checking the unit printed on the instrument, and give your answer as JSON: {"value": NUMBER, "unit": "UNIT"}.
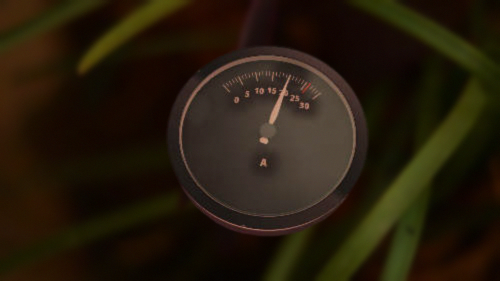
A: {"value": 20, "unit": "A"}
